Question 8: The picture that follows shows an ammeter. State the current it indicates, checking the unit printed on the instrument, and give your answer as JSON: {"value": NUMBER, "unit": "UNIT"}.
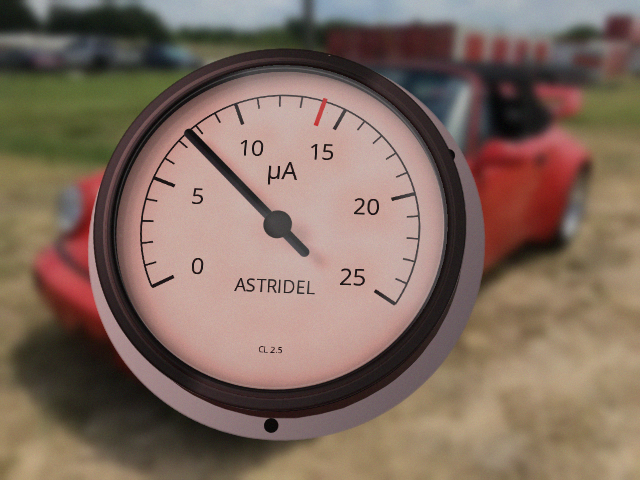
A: {"value": 7.5, "unit": "µA"}
